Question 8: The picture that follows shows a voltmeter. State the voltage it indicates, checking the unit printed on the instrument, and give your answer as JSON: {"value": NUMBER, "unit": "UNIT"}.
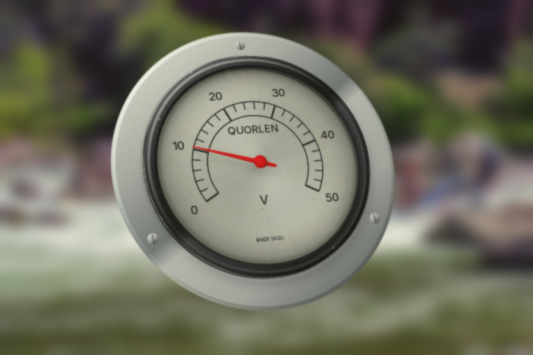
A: {"value": 10, "unit": "V"}
